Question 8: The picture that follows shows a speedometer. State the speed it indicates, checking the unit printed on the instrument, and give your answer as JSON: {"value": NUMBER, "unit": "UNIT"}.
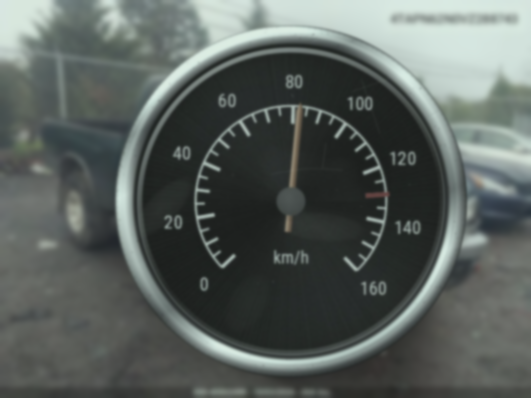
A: {"value": 82.5, "unit": "km/h"}
